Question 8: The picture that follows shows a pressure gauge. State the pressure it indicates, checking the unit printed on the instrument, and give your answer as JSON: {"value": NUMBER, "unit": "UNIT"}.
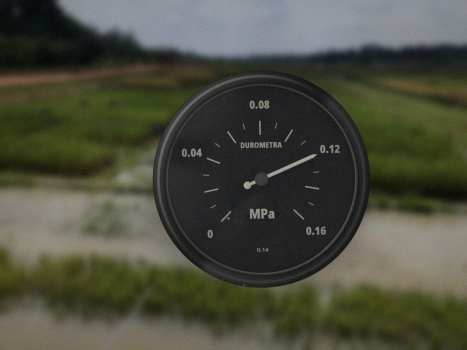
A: {"value": 0.12, "unit": "MPa"}
